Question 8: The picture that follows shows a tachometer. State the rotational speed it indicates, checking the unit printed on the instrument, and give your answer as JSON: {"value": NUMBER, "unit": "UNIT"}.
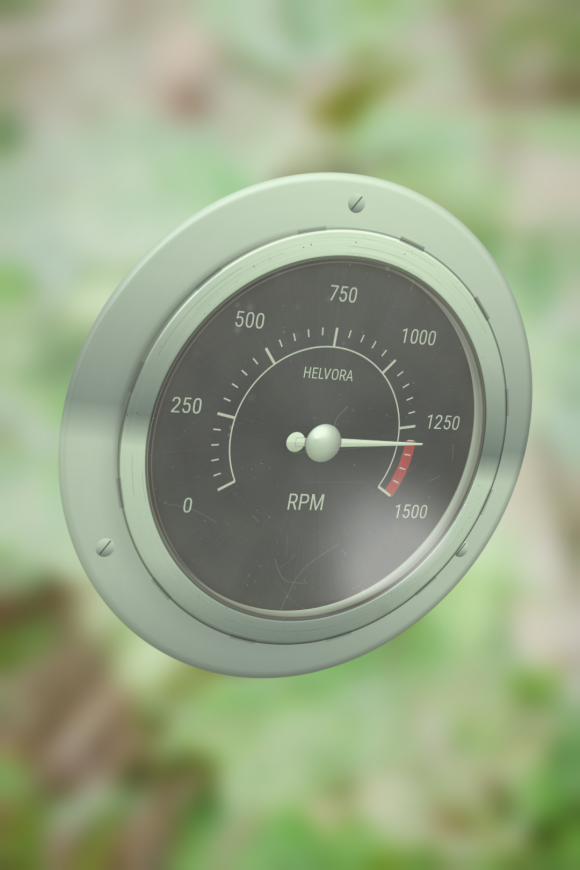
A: {"value": 1300, "unit": "rpm"}
